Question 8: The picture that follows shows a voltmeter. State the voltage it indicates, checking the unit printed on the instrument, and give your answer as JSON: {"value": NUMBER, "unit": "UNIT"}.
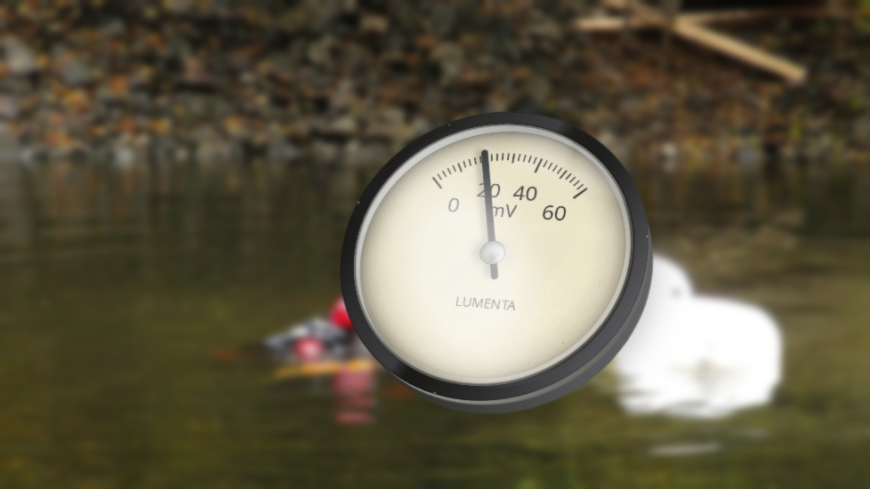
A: {"value": 20, "unit": "mV"}
